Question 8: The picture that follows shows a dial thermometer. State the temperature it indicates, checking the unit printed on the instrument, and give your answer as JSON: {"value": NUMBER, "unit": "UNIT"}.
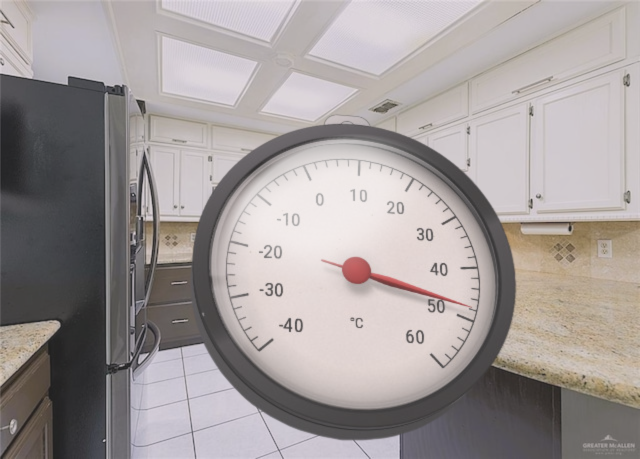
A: {"value": 48, "unit": "°C"}
